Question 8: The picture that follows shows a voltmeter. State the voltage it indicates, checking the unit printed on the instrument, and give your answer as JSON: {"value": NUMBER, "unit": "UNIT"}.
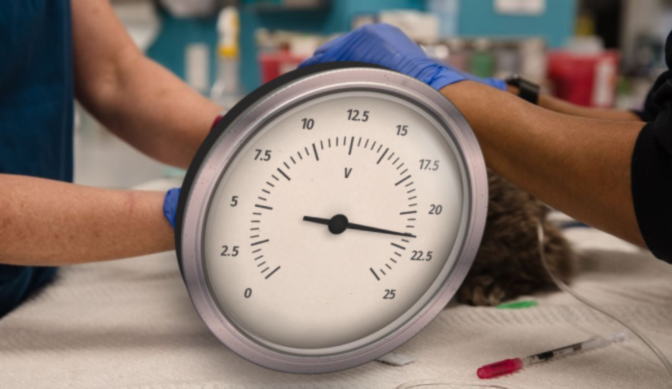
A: {"value": 21.5, "unit": "V"}
